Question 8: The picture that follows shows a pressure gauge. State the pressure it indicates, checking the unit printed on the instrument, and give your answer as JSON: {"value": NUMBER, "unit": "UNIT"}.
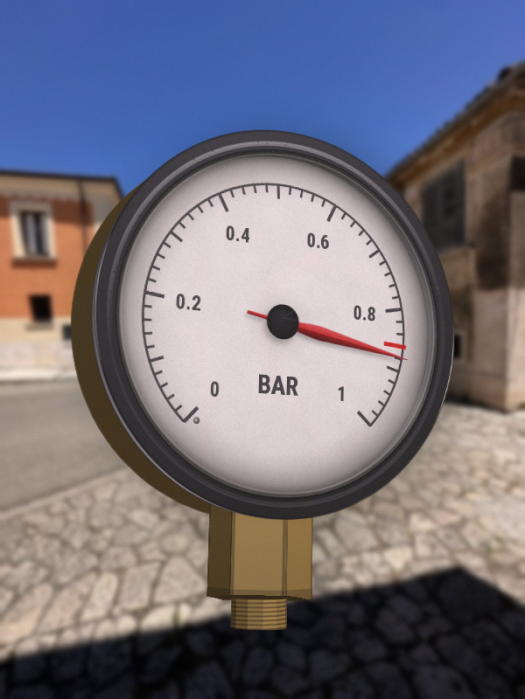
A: {"value": 0.88, "unit": "bar"}
